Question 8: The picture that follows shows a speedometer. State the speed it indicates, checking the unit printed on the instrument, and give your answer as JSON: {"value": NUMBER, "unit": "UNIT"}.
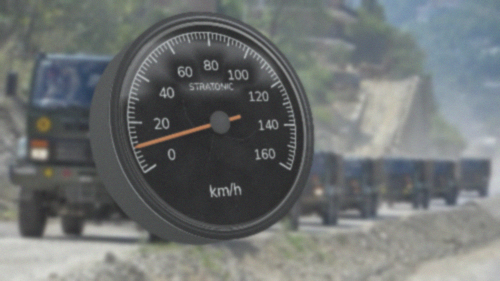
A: {"value": 10, "unit": "km/h"}
